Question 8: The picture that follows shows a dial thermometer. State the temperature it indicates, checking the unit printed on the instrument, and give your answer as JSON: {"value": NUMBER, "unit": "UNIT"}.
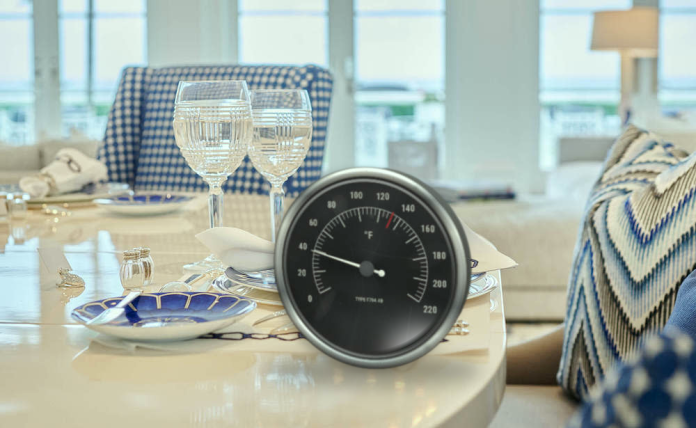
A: {"value": 40, "unit": "°F"}
